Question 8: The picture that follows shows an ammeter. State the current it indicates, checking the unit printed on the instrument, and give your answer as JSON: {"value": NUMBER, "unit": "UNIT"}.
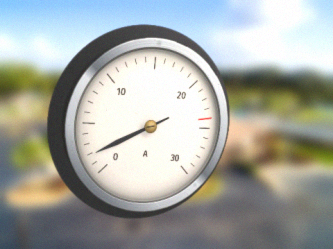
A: {"value": 2, "unit": "A"}
